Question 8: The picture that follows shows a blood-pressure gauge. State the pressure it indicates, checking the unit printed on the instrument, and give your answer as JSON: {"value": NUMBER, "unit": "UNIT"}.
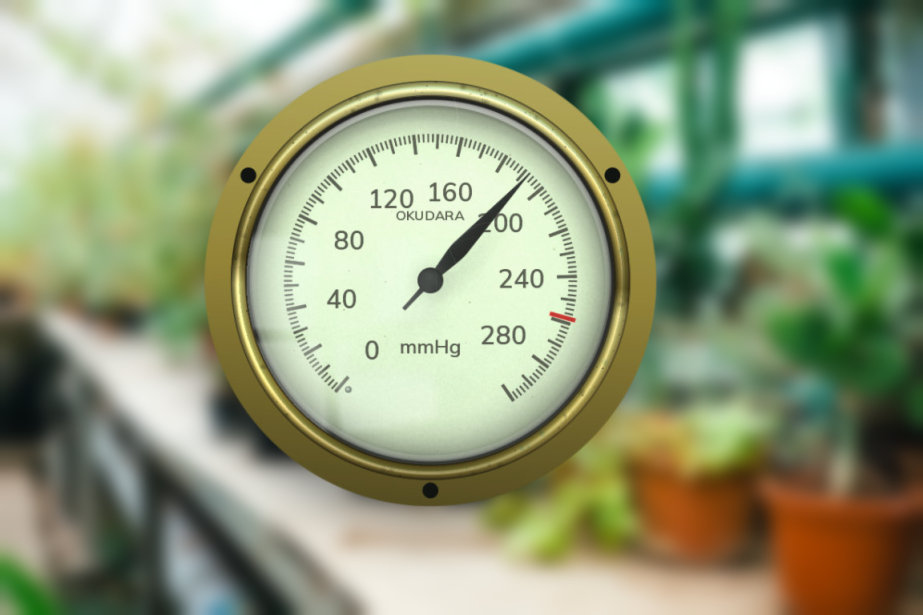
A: {"value": 192, "unit": "mmHg"}
